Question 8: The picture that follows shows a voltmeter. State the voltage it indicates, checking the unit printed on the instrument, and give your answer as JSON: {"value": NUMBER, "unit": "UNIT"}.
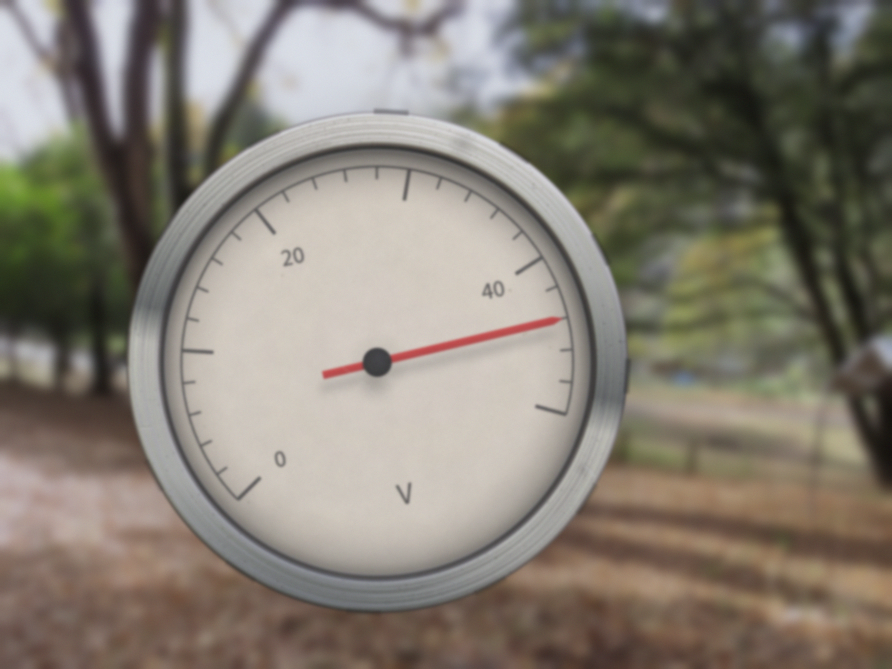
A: {"value": 44, "unit": "V"}
